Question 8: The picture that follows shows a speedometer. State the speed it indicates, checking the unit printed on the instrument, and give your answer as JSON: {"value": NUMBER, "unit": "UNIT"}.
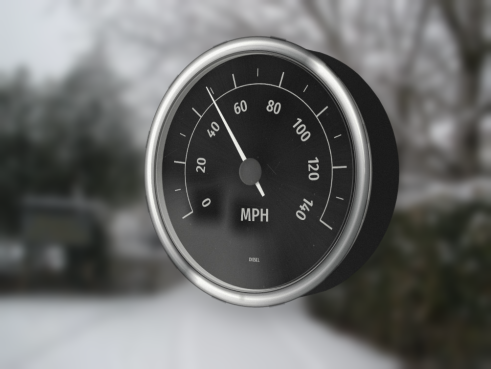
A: {"value": 50, "unit": "mph"}
